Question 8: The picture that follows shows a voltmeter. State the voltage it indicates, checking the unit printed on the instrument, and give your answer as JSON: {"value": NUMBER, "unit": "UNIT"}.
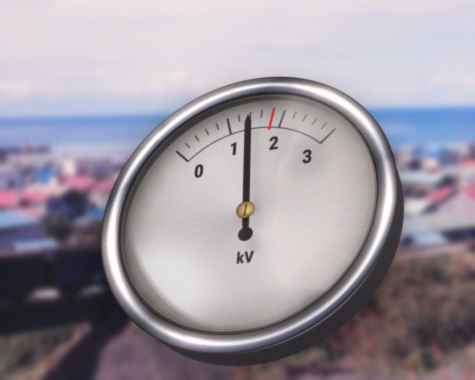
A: {"value": 1.4, "unit": "kV"}
